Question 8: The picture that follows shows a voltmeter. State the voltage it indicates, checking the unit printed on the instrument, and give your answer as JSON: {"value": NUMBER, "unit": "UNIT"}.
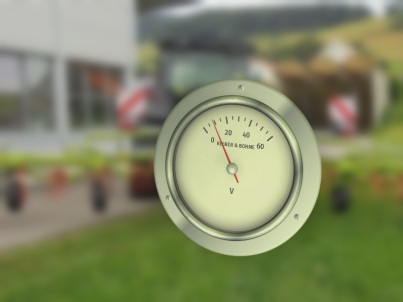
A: {"value": 10, "unit": "V"}
